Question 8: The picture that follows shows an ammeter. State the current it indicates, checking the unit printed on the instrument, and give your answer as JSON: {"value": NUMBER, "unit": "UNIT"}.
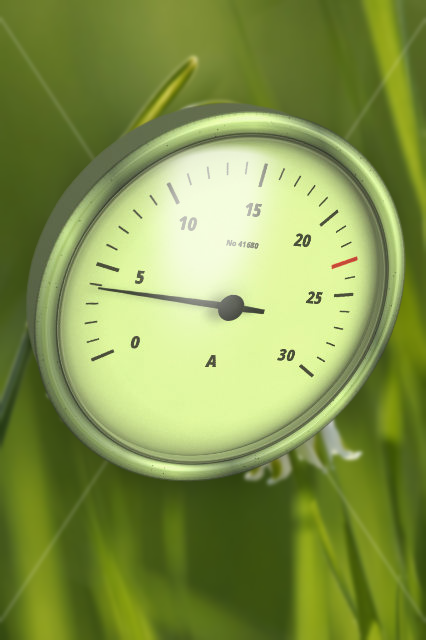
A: {"value": 4, "unit": "A"}
